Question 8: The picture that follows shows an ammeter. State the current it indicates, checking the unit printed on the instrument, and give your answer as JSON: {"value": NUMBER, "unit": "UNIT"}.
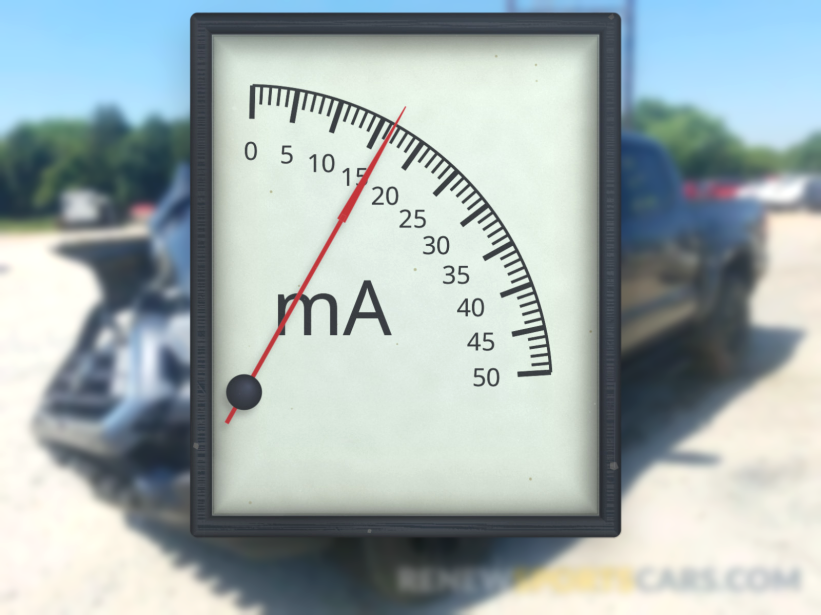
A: {"value": 16.5, "unit": "mA"}
